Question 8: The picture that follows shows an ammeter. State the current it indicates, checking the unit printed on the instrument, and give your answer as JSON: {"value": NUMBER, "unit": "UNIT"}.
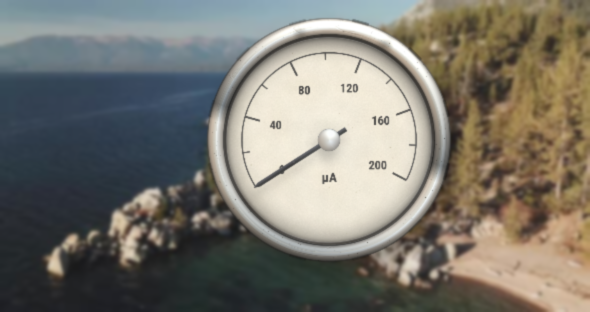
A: {"value": 0, "unit": "µA"}
